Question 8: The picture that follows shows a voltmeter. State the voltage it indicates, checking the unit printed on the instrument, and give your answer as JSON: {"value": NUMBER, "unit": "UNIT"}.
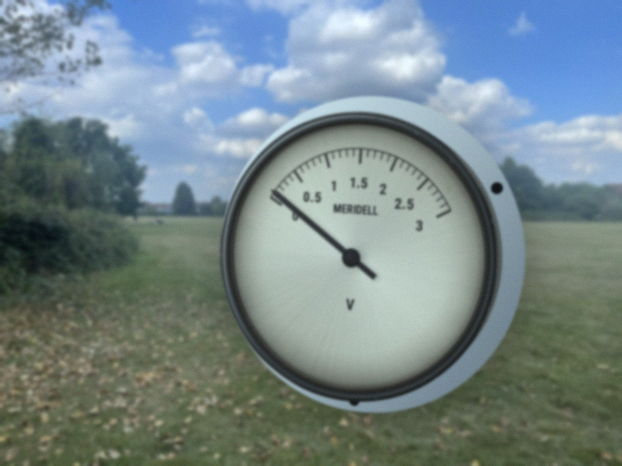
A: {"value": 0.1, "unit": "V"}
